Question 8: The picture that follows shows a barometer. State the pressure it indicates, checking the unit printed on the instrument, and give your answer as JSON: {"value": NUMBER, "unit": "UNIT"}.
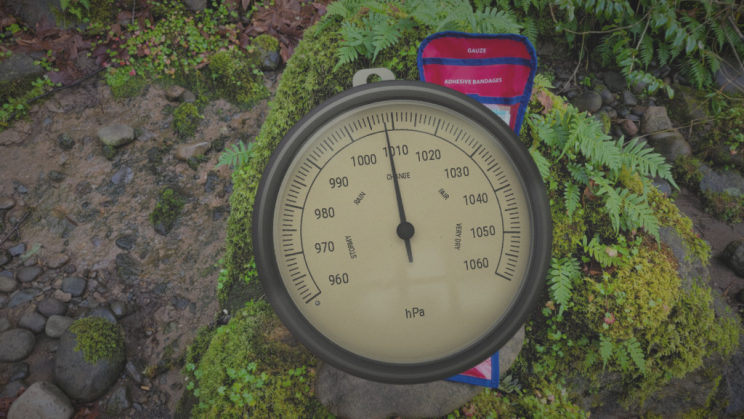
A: {"value": 1008, "unit": "hPa"}
